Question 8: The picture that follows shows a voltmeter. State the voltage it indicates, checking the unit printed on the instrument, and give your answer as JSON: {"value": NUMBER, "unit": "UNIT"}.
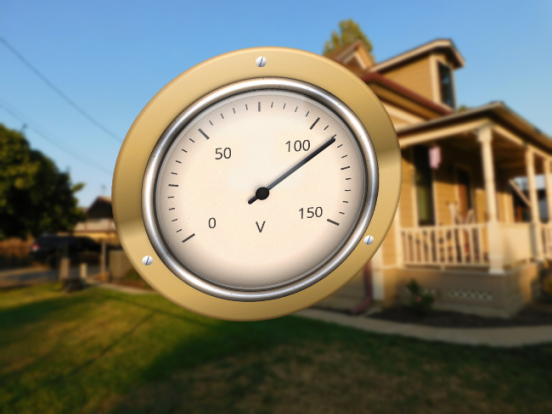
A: {"value": 110, "unit": "V"}
